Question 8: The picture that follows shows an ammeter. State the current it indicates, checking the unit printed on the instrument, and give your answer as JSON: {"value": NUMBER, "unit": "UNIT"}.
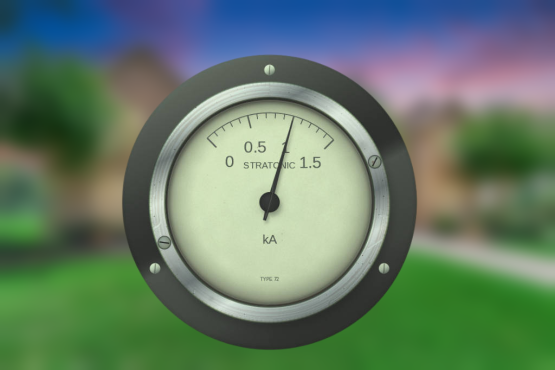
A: {"value": 1, "unit": "kA"}
